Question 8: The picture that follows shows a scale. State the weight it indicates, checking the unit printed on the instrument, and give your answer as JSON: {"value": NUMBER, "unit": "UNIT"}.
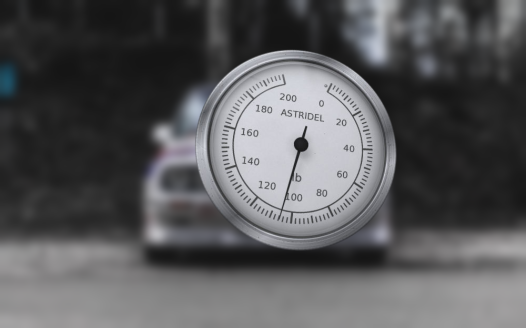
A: {"value": 106, "unit": "lb"}
